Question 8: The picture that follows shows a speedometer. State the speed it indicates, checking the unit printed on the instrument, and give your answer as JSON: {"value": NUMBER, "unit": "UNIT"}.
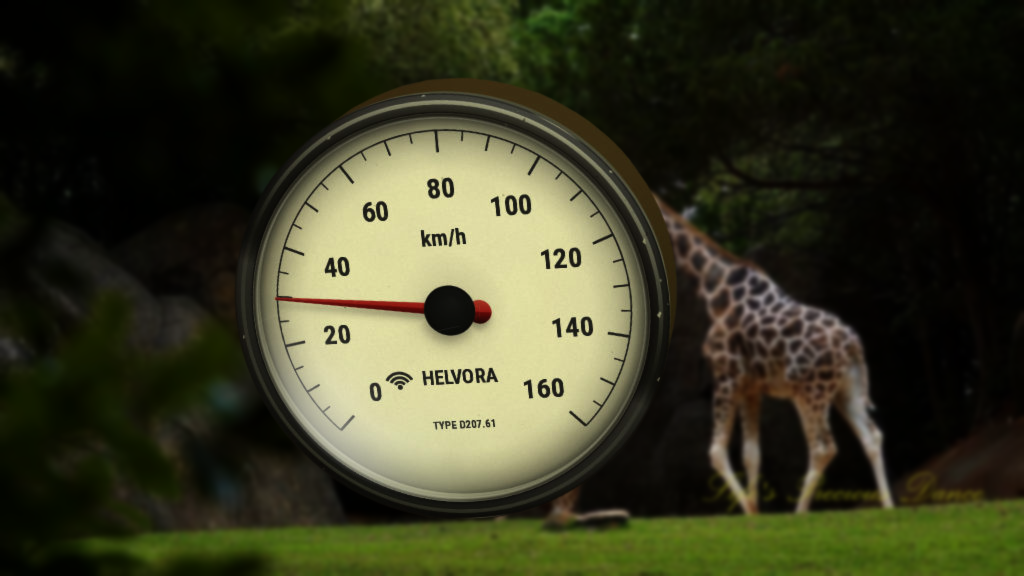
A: {"value": 30, "unit": "km/h"}
